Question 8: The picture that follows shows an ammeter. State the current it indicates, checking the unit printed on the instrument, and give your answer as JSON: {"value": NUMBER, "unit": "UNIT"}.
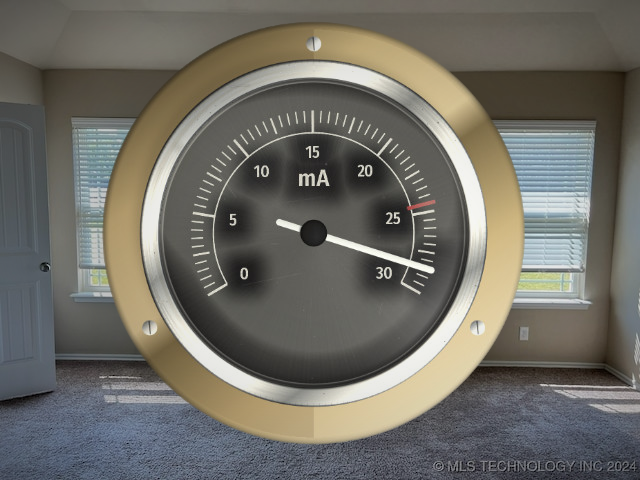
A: {"value": 28.5, "unit": "mA"}
